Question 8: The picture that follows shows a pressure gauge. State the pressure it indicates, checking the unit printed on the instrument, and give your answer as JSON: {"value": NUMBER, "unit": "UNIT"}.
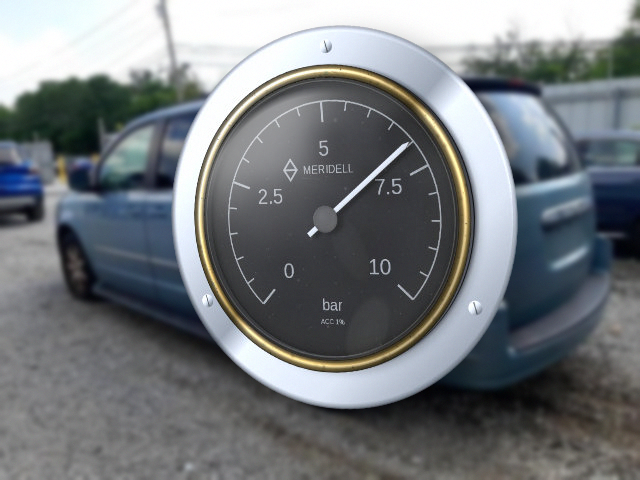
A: {"value": 7, "unit": "bar"}
